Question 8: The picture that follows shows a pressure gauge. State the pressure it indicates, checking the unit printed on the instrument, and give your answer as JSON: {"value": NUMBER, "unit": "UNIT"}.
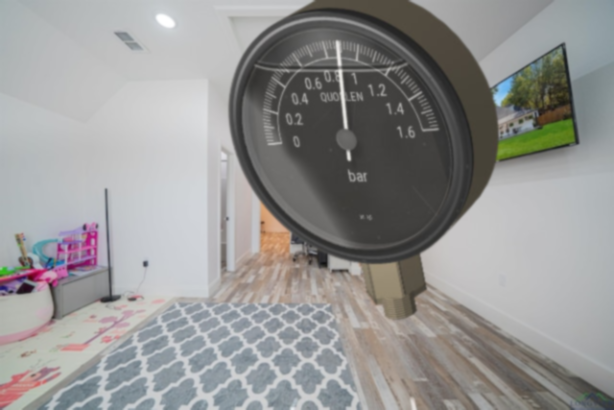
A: {"value": 0.9, "unit": "bar"}
